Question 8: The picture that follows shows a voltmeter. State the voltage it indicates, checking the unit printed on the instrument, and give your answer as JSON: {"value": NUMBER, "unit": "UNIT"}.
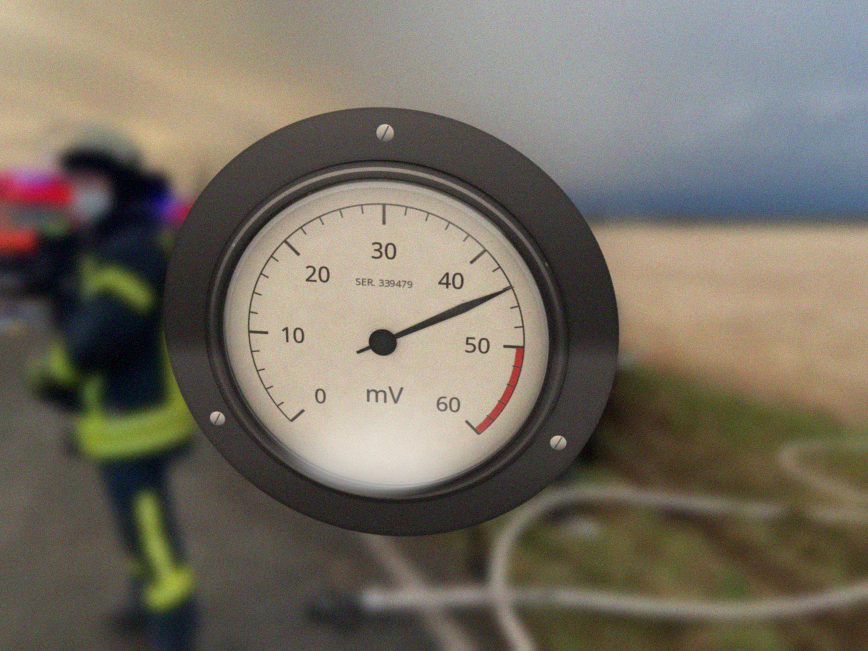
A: {"value": 44, "unit": "mV"}
